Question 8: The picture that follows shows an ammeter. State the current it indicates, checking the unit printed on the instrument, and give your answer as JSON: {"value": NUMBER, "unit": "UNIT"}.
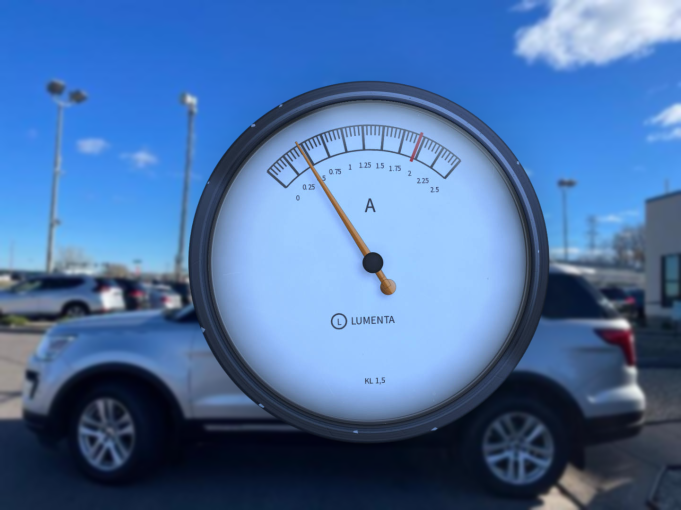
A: {"value": 0.45, "unit": "A"}
